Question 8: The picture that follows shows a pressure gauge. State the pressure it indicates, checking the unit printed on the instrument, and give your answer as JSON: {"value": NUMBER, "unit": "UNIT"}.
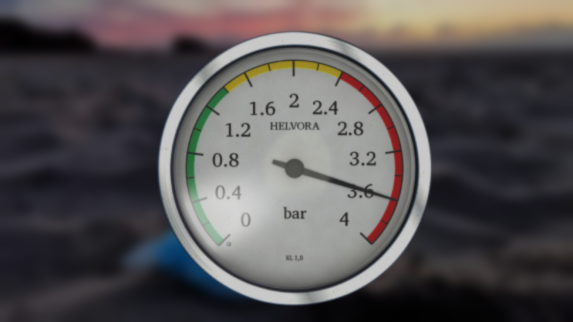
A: {"value": 3.6, "unit": "bar"}
